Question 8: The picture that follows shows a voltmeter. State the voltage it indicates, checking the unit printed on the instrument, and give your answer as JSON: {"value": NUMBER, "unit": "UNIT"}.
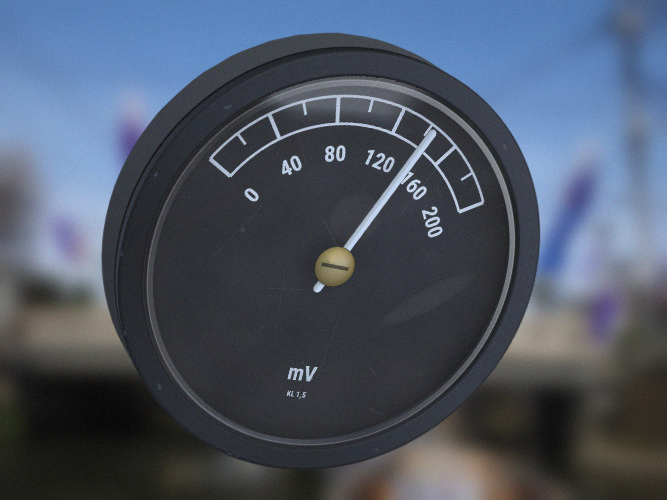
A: {"value": 140, "unit": "mV"}
